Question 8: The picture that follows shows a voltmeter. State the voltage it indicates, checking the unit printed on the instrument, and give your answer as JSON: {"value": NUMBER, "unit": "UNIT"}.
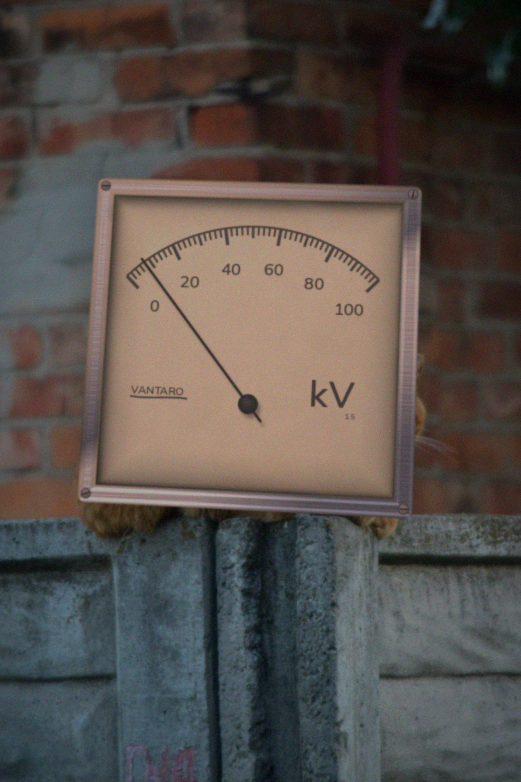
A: {"value": 8, "unit": "kV"}
